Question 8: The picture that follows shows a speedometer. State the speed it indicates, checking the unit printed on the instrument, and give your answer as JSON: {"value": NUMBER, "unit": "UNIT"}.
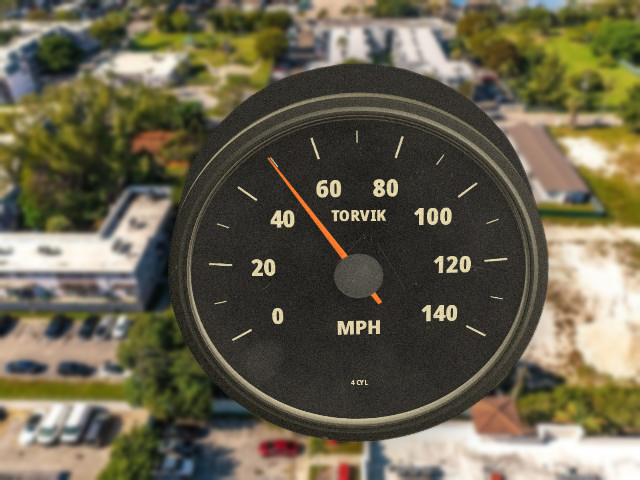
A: {"value": 50, "unit": "mph"}
